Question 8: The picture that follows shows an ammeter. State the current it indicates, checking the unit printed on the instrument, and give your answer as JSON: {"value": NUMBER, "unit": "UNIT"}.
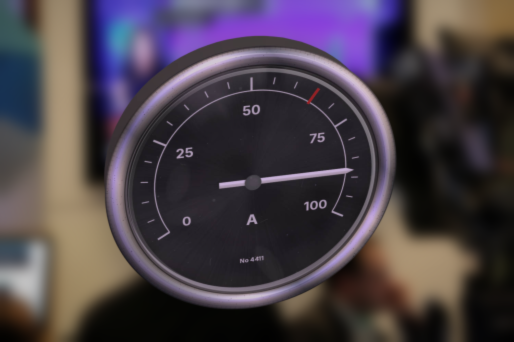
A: {"value": 87.5, "unit": "A"}
